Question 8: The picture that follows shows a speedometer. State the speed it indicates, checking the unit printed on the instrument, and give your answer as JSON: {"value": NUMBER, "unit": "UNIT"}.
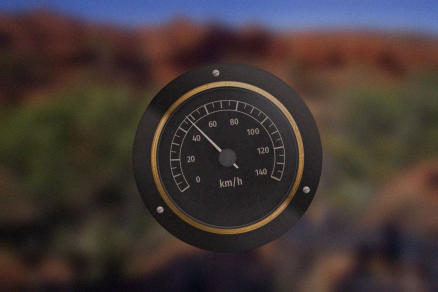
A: {"value": 47.5, "unit": "km/h"}
